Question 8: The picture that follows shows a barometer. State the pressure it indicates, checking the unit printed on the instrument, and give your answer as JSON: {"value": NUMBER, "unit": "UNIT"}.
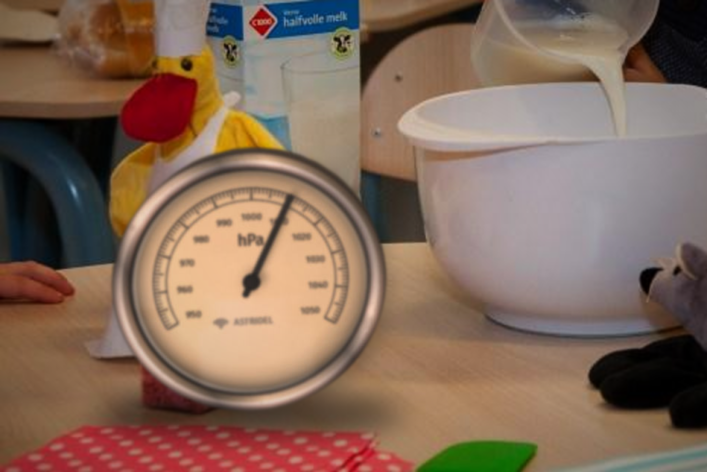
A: {"value": 1010, "unit": "hPa"}
